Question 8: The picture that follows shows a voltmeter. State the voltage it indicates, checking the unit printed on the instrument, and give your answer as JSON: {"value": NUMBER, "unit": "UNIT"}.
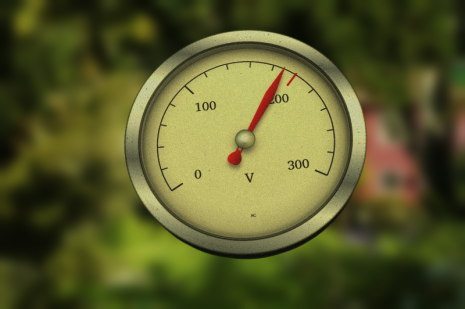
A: {"value": 190, "unit": "V"}
